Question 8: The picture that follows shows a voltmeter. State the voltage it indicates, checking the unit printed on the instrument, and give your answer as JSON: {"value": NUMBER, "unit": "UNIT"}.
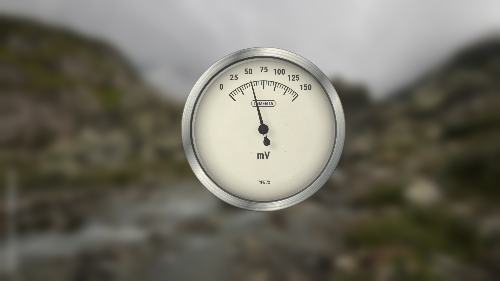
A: {"value": 50, "unit": "mV"}
